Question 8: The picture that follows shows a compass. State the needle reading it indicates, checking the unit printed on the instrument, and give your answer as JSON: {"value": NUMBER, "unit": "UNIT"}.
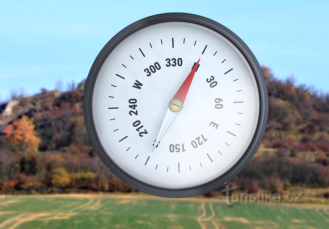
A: {"value": 0, "unit": "°"}
